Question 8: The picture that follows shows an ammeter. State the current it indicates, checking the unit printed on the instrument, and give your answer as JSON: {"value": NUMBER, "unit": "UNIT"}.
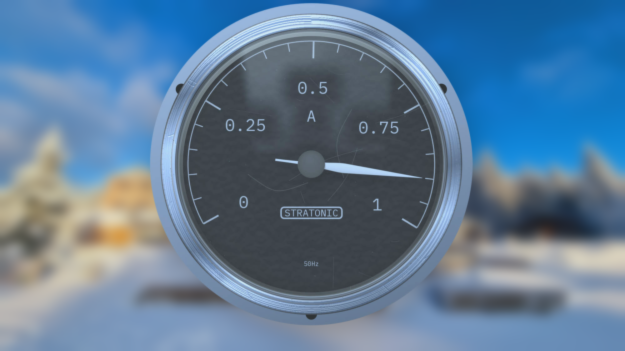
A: {"value": 0.9, "unit": "A"}
